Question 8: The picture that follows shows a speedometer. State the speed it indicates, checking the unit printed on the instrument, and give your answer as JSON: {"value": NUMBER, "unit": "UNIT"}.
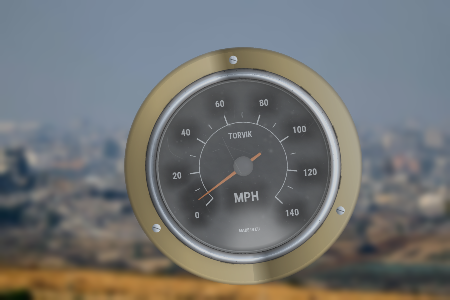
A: {"value": 5, "unit": "mph"}
